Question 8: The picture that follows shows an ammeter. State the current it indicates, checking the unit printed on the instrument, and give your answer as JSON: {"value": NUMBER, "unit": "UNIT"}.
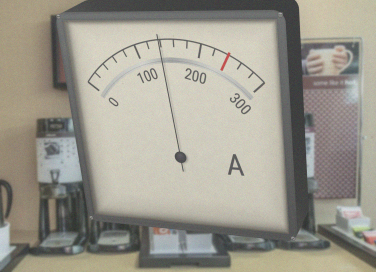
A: {"value": 140, "unit": "A"}
